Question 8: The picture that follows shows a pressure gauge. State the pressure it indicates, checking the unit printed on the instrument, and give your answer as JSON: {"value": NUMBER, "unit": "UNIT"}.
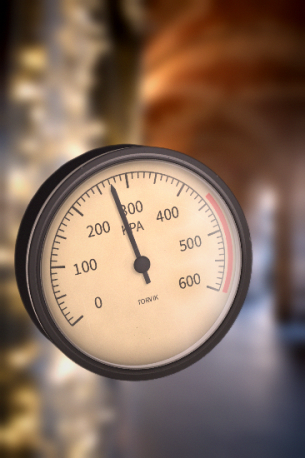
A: {"value": 270, "unit": "kPa"}
